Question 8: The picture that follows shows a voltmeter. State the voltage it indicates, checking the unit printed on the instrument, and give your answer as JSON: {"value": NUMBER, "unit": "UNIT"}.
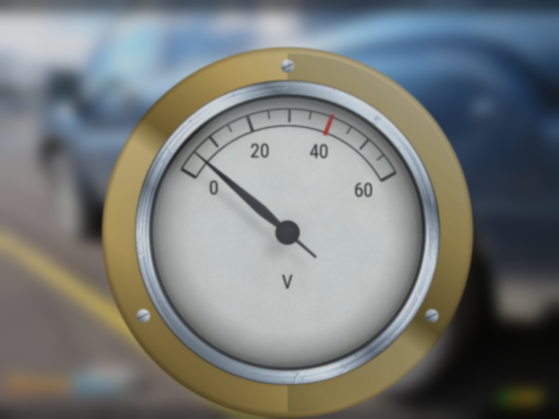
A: {"value": 5, "unit": "V"}
